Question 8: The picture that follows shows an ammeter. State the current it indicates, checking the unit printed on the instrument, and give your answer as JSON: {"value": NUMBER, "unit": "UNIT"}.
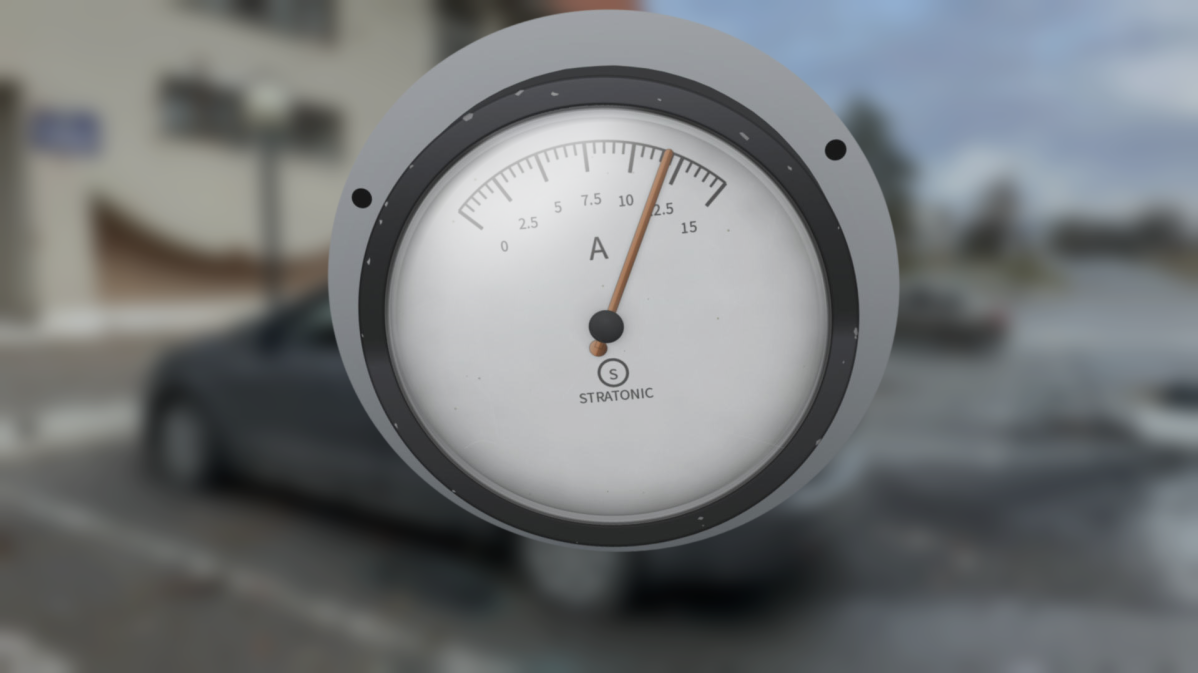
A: {"value": 11.75, "unit": "A"}
